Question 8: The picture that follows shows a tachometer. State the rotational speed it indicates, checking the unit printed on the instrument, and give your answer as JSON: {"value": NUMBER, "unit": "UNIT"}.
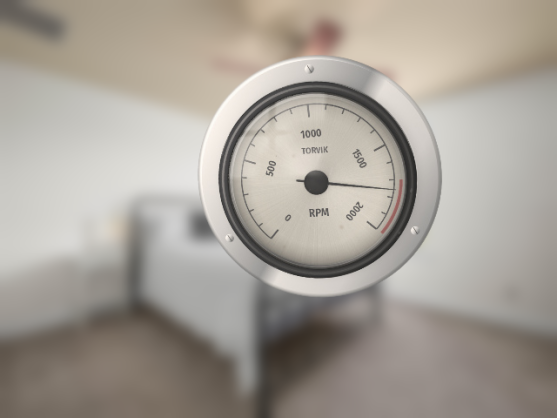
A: {"value": 1750, "unit": "rpm"}
